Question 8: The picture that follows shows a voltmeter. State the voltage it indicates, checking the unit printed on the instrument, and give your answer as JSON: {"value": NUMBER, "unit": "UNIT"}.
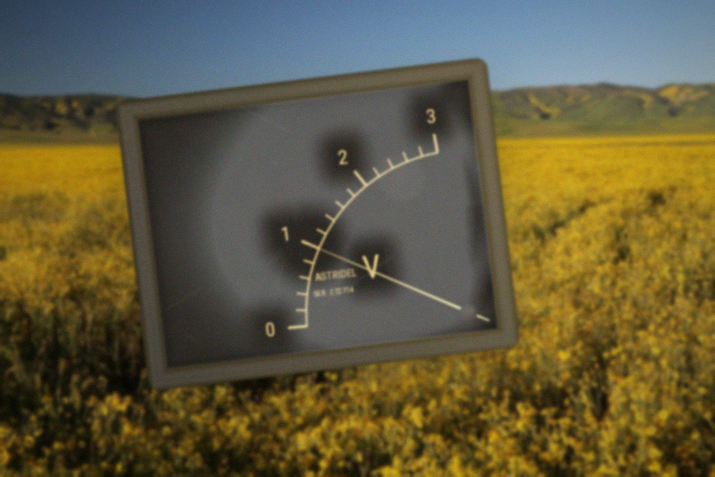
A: {"value": 1, "unit": "V"}
